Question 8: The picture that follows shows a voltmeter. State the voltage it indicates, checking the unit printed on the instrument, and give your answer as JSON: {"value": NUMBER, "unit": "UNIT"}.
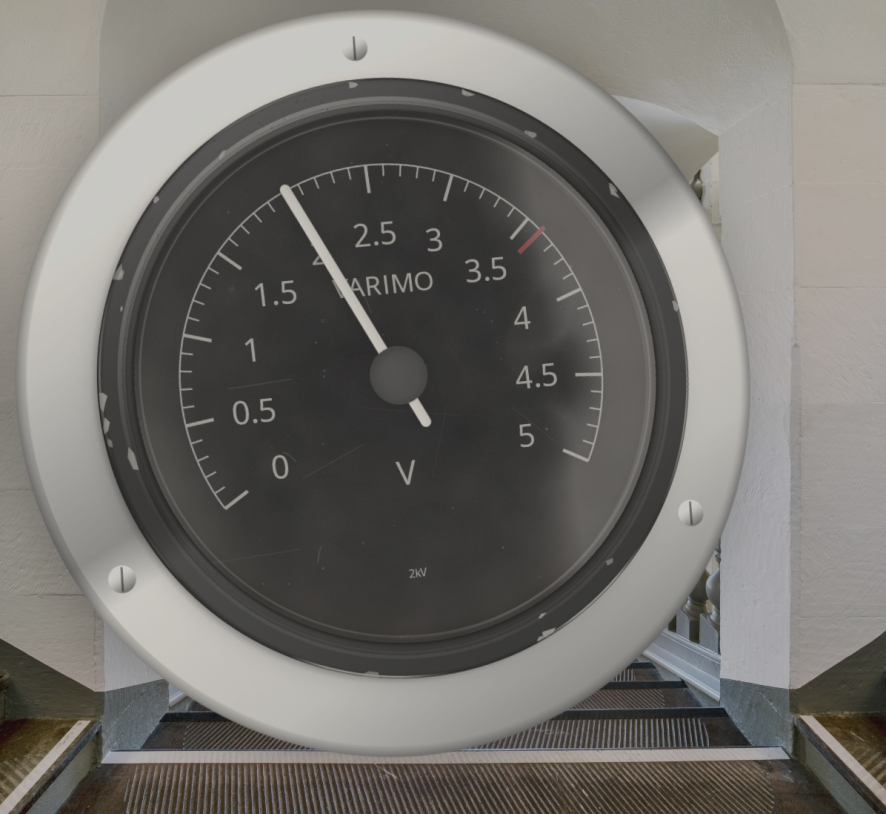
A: {"value": 2, "unit": "V"}
